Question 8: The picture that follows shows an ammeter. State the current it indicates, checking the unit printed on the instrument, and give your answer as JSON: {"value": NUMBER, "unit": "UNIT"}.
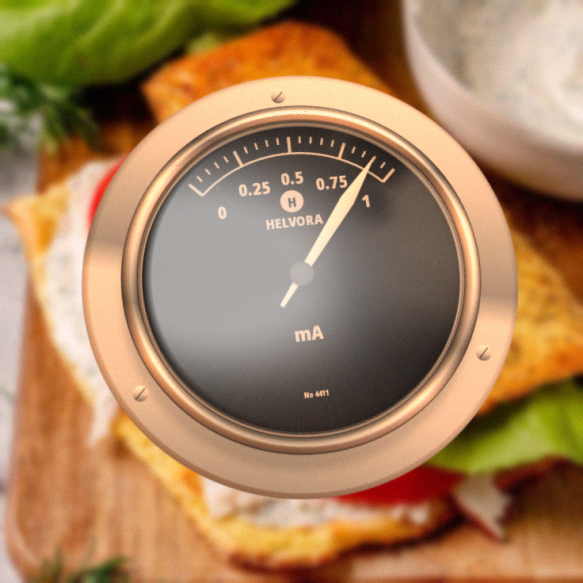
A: {"value": 0.9, "unit": "mA"}
